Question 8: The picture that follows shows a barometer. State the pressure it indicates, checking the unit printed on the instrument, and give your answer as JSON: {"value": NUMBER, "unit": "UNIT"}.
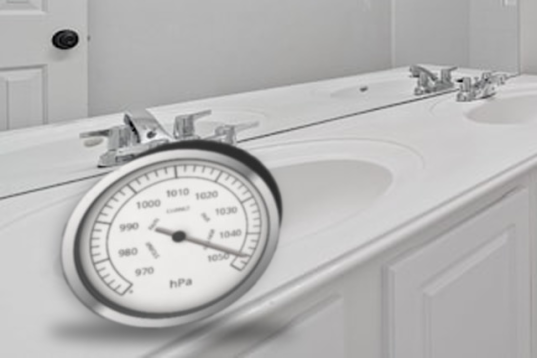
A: {"value": 1046, "unit": "hPa"}
